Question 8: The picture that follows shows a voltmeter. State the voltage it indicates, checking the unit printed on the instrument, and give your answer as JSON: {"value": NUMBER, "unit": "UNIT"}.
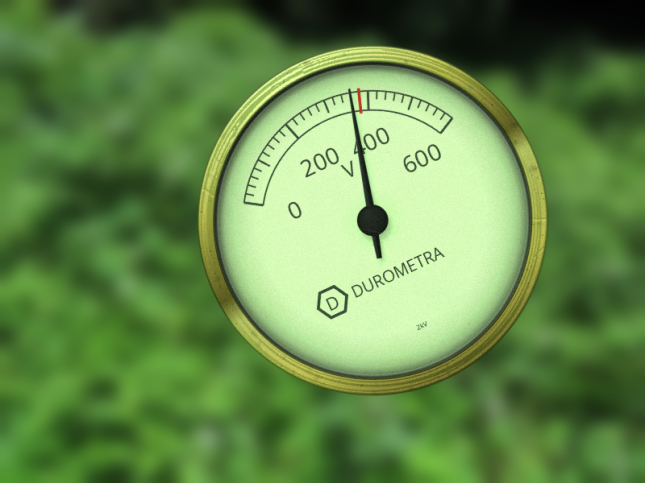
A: {"value": 360, "unit": "V"}
